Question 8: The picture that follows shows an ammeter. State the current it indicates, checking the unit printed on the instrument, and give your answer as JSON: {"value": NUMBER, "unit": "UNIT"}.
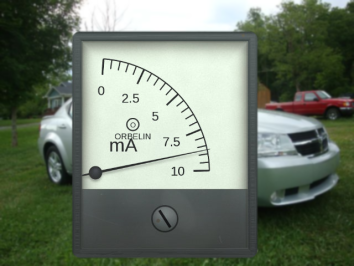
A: {"value": 8.75, "unit": "mA"}
